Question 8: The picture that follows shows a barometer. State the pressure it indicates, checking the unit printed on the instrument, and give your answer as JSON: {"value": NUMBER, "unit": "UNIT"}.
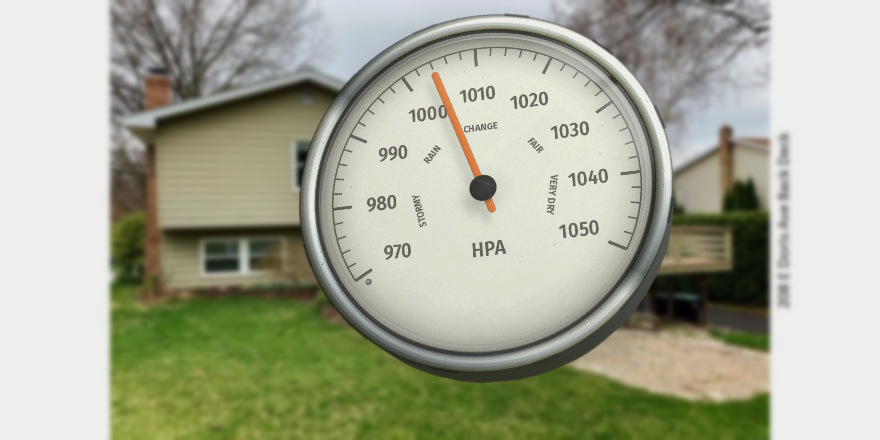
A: {"value": 1004, "unit": "hPa"}
